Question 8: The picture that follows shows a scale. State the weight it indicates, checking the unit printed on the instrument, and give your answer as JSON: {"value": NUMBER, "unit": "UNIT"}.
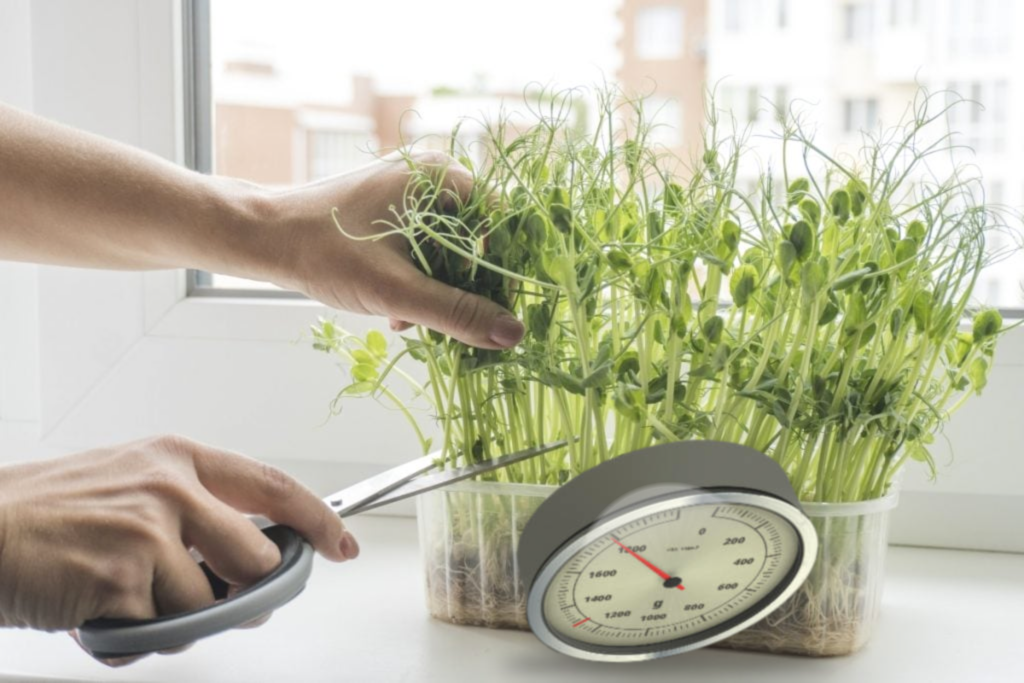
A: {"value": 1800, "unit": "g"}
